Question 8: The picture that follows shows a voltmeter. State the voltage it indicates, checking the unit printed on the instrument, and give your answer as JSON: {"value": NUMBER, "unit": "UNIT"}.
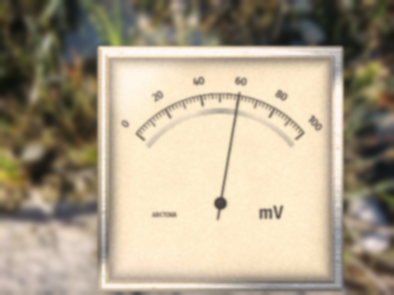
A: {"value": 60, "unit": "mV"}
